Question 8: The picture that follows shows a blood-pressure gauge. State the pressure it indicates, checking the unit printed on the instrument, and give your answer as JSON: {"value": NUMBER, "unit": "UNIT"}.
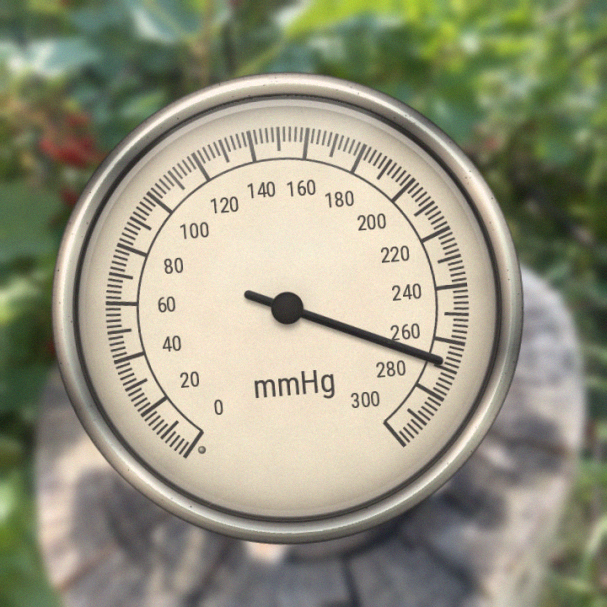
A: {"value": 268, "unit": "mmHg"}
